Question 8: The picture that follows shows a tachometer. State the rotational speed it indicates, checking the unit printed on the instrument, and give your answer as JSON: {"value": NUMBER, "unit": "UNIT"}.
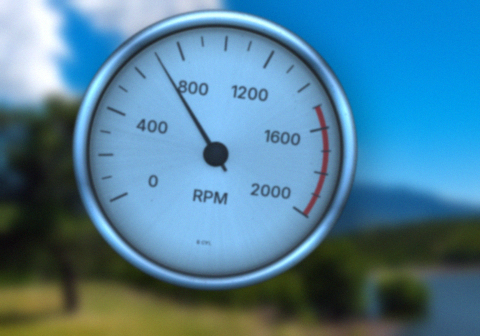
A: {"value": 700, "unit": "rpm"}
